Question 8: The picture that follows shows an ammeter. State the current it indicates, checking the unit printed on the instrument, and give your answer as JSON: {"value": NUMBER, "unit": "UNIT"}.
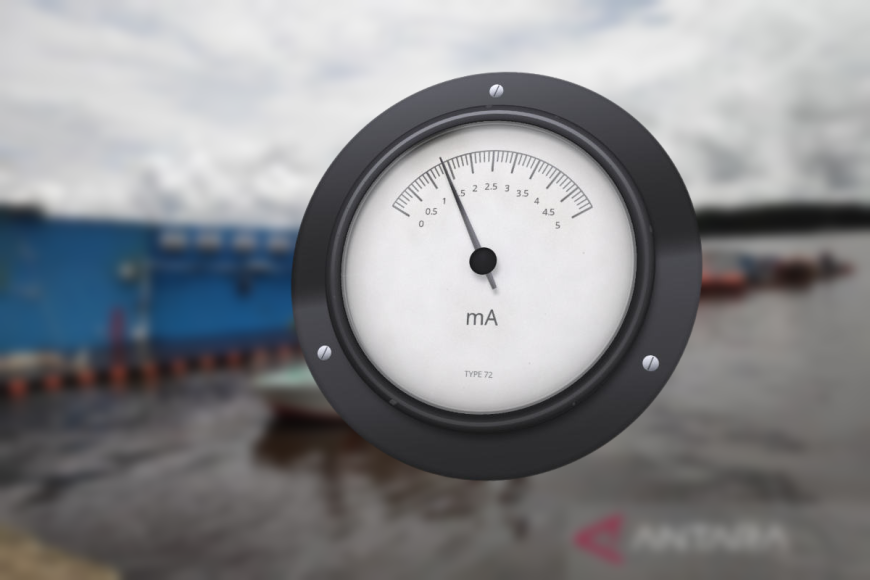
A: {"value": 1.4, "unit": "mA"}
